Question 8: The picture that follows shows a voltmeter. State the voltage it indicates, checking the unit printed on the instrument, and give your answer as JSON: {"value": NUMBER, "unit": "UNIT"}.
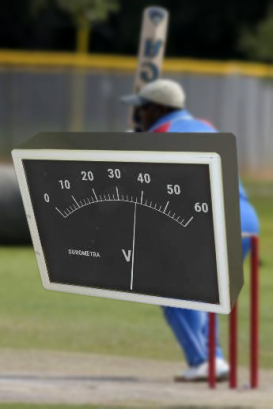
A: {"value": 38, "unit": "V"}
